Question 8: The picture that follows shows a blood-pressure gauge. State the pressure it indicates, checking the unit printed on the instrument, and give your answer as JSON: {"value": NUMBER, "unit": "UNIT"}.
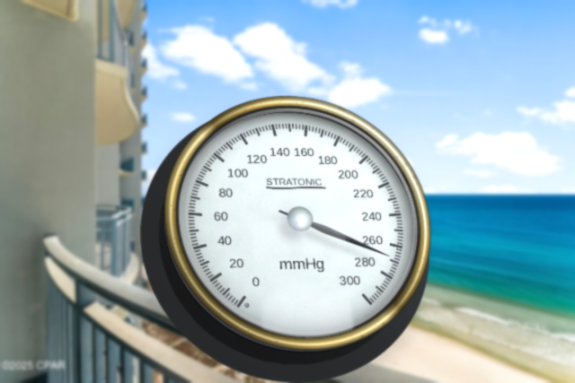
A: {"value": 270, "unit": "mmHg"}
